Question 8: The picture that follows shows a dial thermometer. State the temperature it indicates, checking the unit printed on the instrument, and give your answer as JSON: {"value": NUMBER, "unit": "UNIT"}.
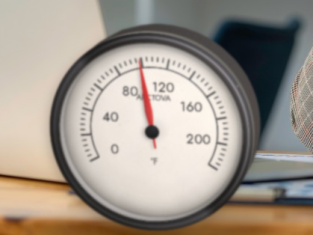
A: {"value": 100, "unit": "°F"}
